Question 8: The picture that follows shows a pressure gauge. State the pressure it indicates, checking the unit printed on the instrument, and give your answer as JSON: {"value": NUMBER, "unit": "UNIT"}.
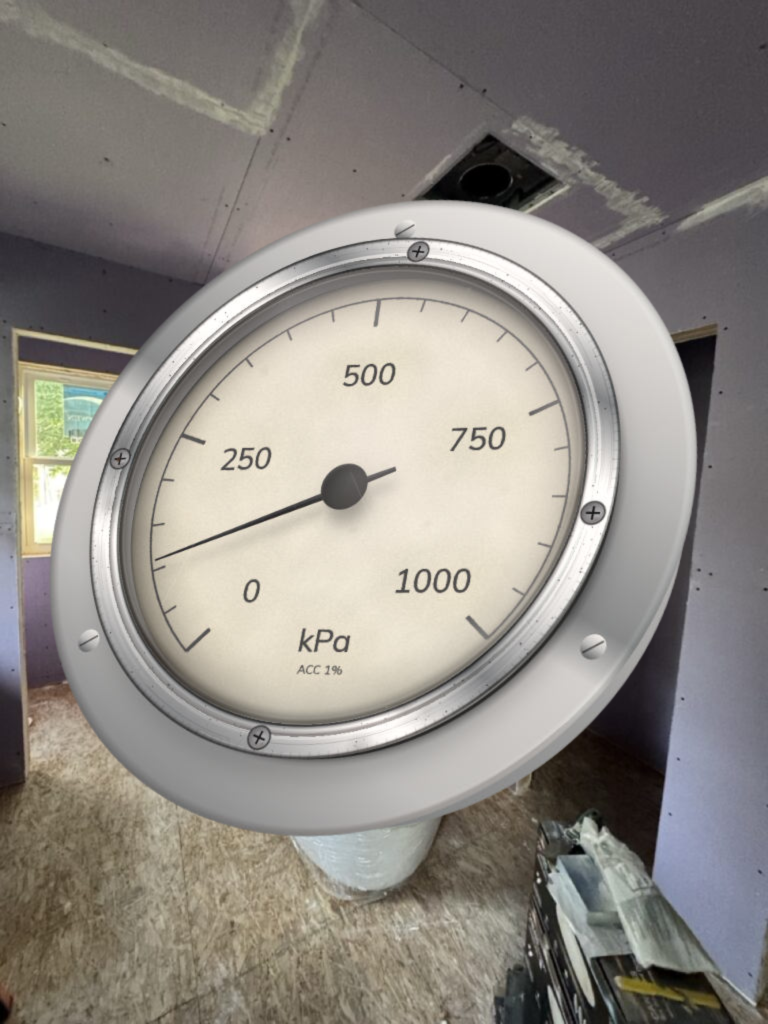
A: {"value": 100, "unit": "kPa"}
